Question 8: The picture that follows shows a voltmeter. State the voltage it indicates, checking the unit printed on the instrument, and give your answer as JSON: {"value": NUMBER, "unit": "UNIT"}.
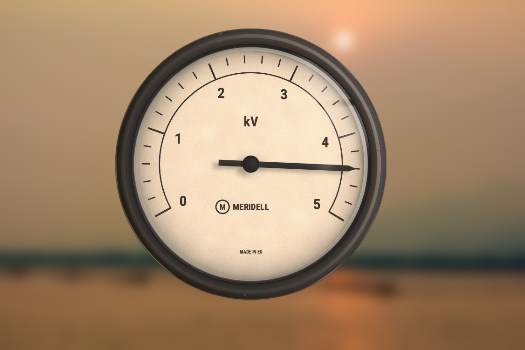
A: {"value": 4.4, "unit": "kV"}
